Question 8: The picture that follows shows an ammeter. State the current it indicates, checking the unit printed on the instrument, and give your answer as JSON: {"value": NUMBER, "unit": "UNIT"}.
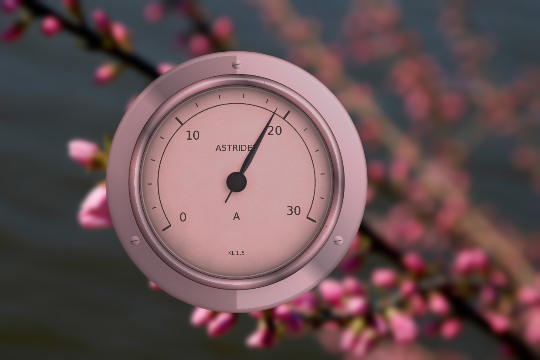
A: {"value": 19, "unit": "A"}
